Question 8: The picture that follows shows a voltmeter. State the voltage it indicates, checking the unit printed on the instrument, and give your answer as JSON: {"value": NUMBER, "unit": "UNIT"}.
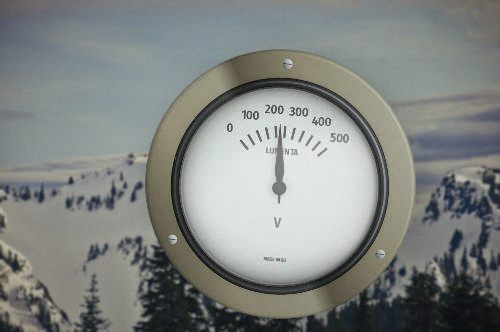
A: {"value": 225, "unit": "V"}
